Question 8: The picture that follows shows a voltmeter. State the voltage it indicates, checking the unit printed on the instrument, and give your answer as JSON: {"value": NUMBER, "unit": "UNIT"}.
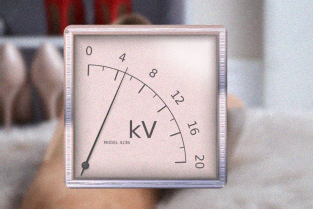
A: {"value": 5, "unit": "kV"}
